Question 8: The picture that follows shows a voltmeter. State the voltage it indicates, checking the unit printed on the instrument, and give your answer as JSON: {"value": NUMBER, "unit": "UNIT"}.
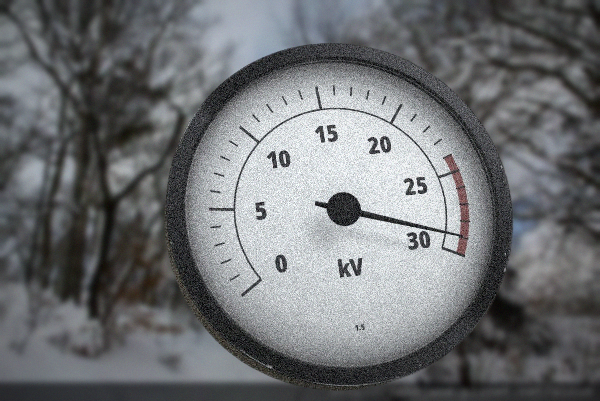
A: {"value": 29, "unit": "kV"}
